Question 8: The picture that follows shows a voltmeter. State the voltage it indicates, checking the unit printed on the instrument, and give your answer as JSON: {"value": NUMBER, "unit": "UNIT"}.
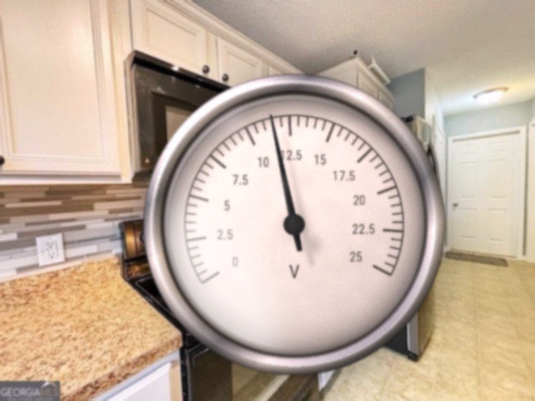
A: {"value": 11.5, "unit": "V"}
